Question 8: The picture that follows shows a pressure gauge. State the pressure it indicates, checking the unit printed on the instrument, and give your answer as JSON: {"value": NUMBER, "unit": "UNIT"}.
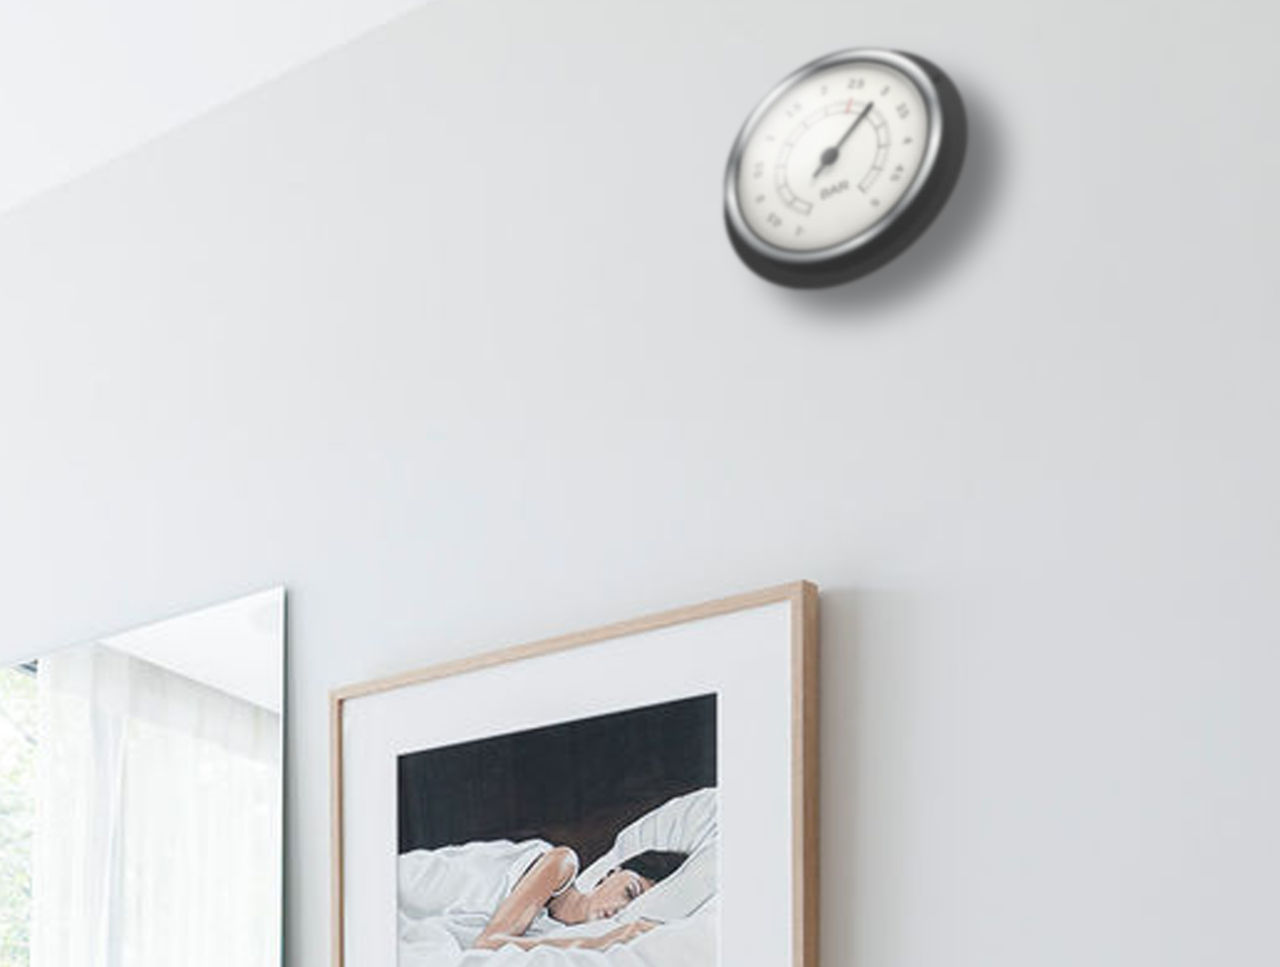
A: {"value": 3, "unit": "bar"}
